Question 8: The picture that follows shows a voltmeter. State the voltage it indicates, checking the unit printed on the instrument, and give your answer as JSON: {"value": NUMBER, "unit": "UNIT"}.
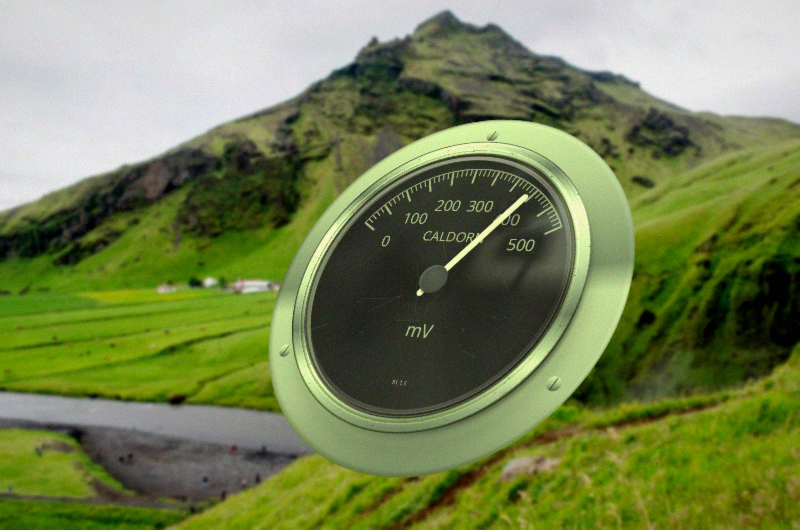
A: {"value": 400, "unit": "mV"}
